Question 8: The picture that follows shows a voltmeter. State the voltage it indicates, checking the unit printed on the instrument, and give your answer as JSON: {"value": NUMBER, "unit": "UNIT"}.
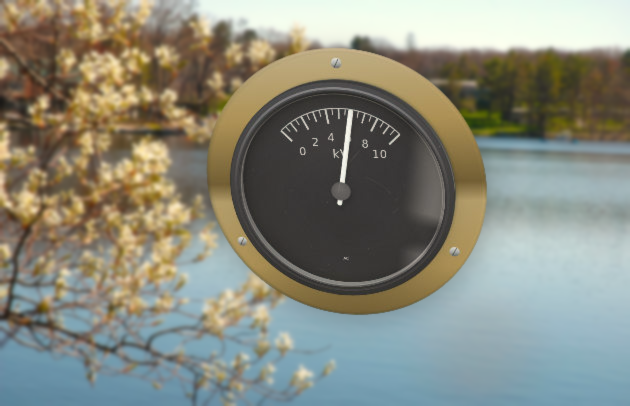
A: {"value": 6, "unit": "kV"}
